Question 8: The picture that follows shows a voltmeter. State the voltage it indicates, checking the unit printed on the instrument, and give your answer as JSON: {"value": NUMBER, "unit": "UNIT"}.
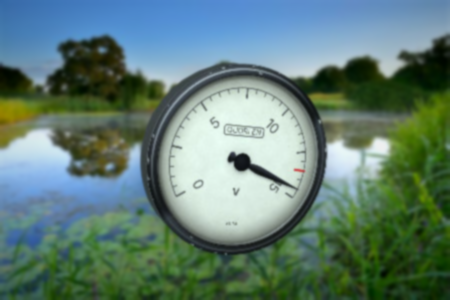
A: {"value": 14.5, "unit": "V"}
